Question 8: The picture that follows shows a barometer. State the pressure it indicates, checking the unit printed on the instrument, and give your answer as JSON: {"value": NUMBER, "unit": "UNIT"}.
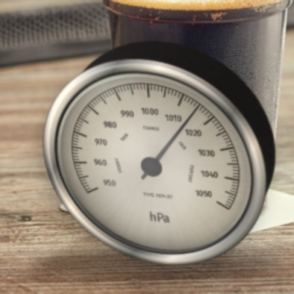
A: {"value": 1015, "unit": "hPa"}
